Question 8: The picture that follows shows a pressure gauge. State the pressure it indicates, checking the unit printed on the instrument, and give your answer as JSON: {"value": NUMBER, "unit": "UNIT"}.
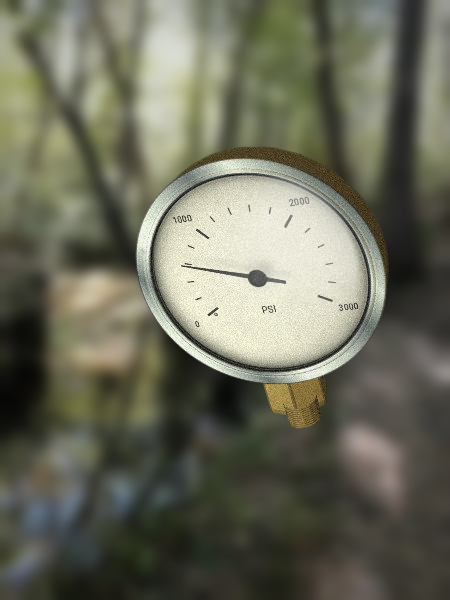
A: {"value": 600, "unit": "psi"}
